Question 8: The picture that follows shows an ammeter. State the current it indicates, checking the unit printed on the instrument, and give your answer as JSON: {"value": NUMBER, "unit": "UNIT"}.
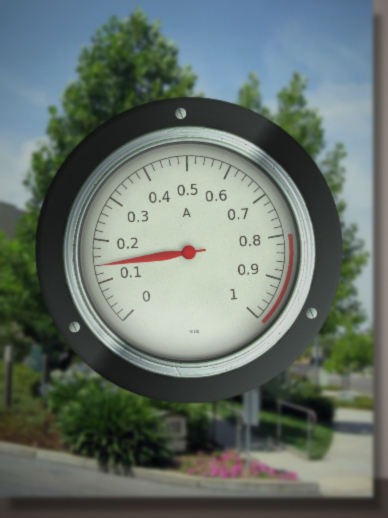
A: {"value": 0.14, "unit": "A"}
